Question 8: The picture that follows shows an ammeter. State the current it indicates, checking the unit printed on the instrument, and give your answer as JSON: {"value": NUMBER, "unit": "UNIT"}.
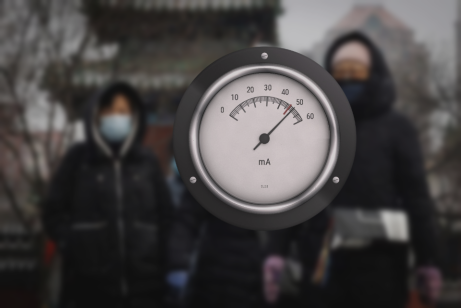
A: {"value": 50, "unit": "mA"}
